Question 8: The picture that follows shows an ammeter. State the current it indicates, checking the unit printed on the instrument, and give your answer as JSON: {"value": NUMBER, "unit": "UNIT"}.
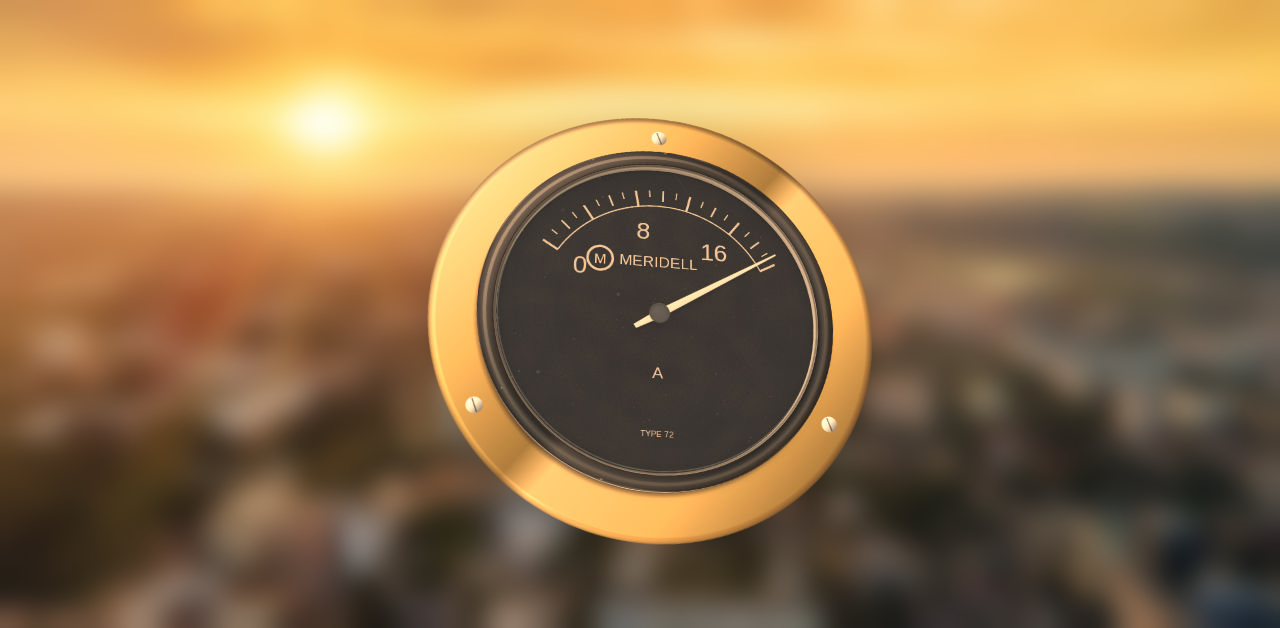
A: {"value": 19.5, "unit": "A"}
